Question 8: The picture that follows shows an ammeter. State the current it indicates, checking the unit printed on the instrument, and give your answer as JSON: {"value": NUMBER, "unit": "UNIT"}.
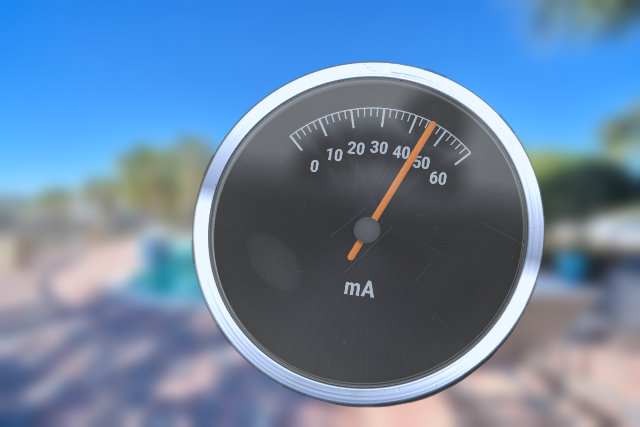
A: {"value": 46, "unit": "mA"}
